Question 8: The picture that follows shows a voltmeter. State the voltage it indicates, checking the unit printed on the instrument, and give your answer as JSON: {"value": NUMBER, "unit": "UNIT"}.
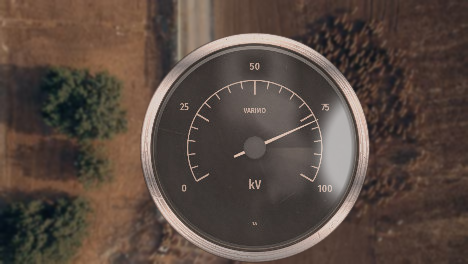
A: {"value": 77.5, "unit": "kV"}
